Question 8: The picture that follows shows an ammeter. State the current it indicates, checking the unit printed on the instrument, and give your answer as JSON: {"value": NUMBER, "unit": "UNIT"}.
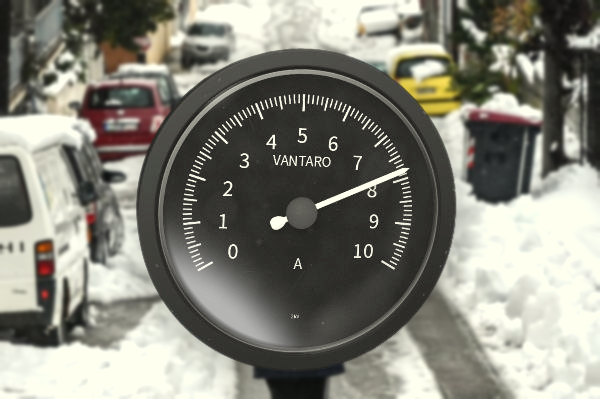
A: {"value": 7.8, "unit": "A"}
